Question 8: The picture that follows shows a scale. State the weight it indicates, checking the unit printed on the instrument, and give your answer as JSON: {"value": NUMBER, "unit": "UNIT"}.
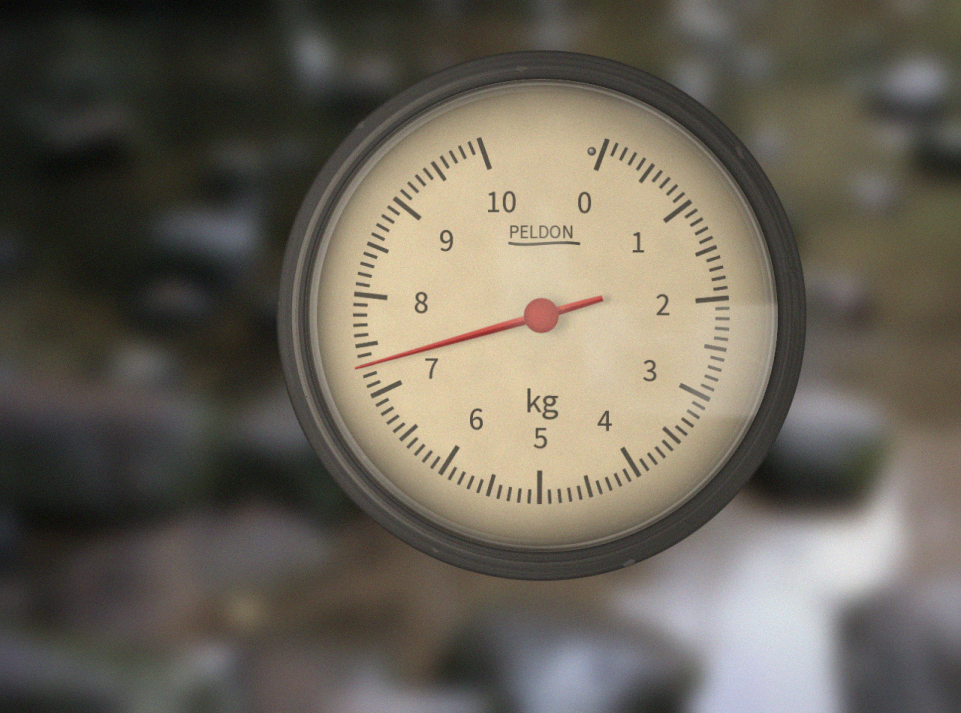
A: {"value": 7.3, "unit": "kg"}
